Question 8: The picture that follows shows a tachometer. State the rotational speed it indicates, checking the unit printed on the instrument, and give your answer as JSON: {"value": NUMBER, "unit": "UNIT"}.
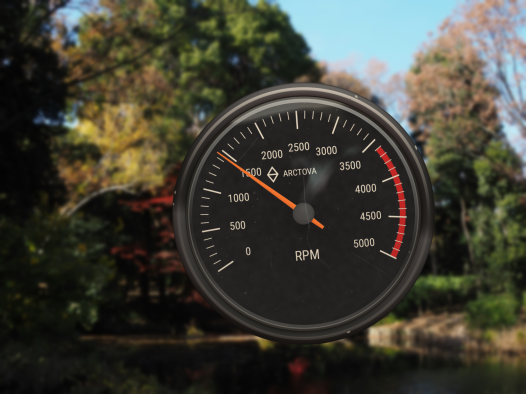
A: {"value": 1450, "unit": "rpm"}
